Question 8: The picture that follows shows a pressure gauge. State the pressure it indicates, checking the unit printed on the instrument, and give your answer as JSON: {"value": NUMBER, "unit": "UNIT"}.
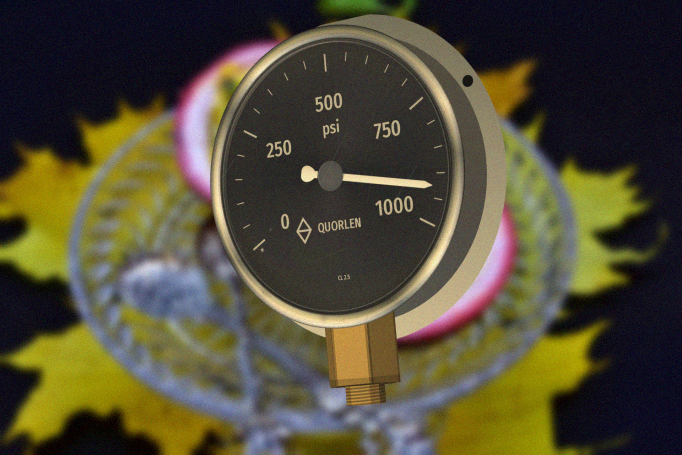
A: {"value": 925, "unit": "psi"}
